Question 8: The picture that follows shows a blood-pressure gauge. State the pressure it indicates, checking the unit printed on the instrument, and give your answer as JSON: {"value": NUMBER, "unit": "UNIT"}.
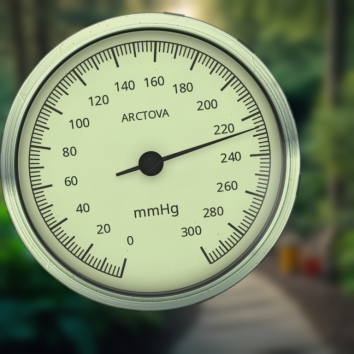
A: {"value": 226, "unit": "mmHg"}
